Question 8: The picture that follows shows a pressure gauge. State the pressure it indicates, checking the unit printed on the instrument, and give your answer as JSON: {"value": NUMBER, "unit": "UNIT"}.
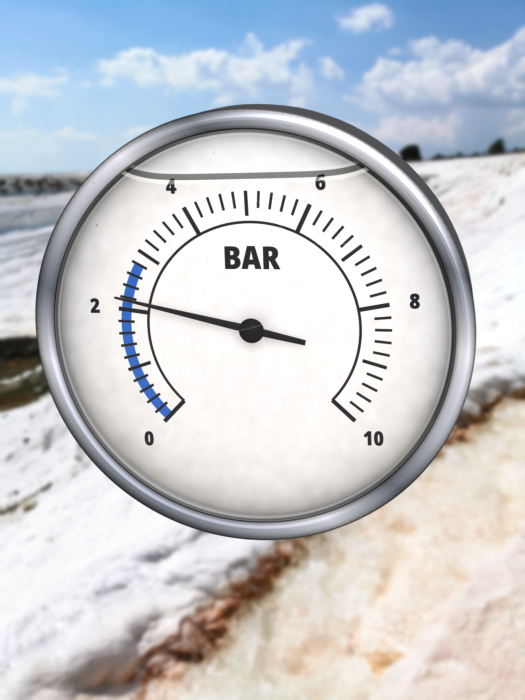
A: {"value": 2.2, "unit": "bar"}
